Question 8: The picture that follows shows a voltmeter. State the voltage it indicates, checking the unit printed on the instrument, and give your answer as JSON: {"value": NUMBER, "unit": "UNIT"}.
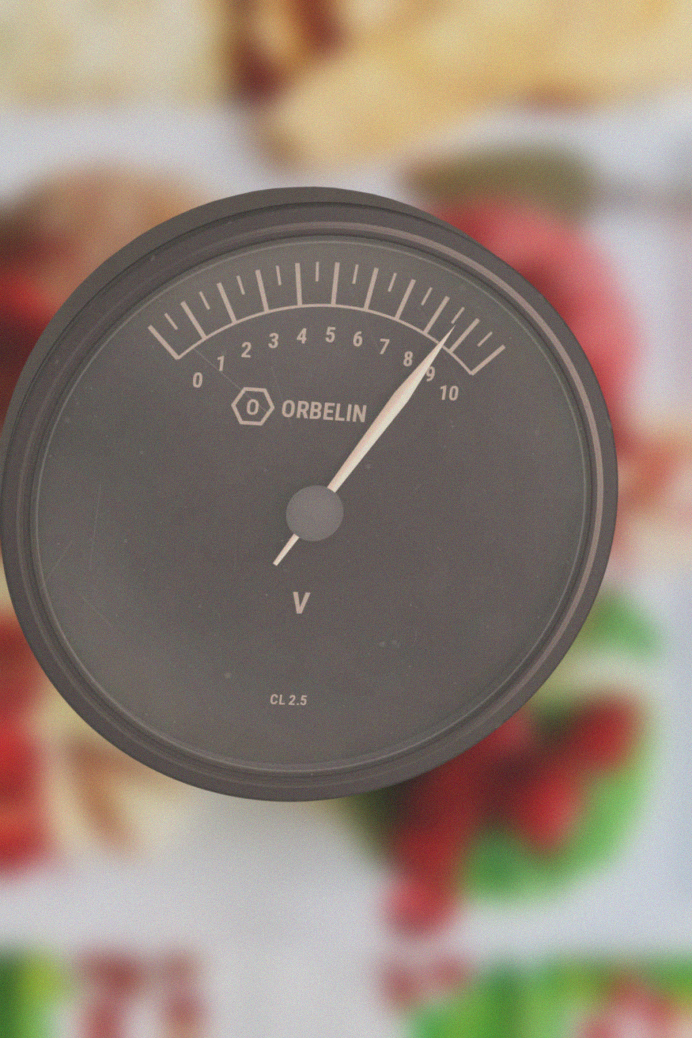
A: {"value": 8.5, "unit": "V"}
